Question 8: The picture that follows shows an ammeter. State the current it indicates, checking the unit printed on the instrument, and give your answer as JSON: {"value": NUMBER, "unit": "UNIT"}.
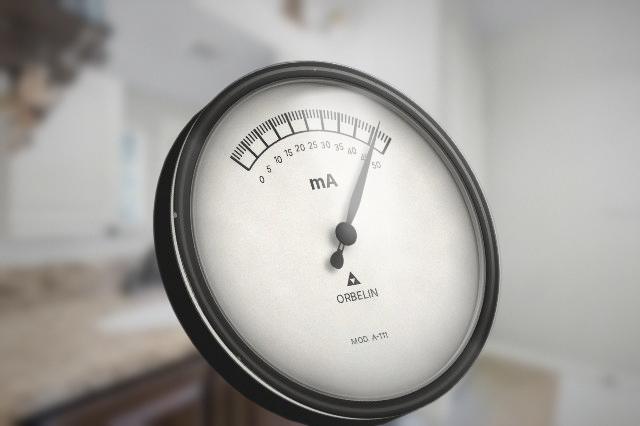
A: {"value": 45, "unit": "mA"}
